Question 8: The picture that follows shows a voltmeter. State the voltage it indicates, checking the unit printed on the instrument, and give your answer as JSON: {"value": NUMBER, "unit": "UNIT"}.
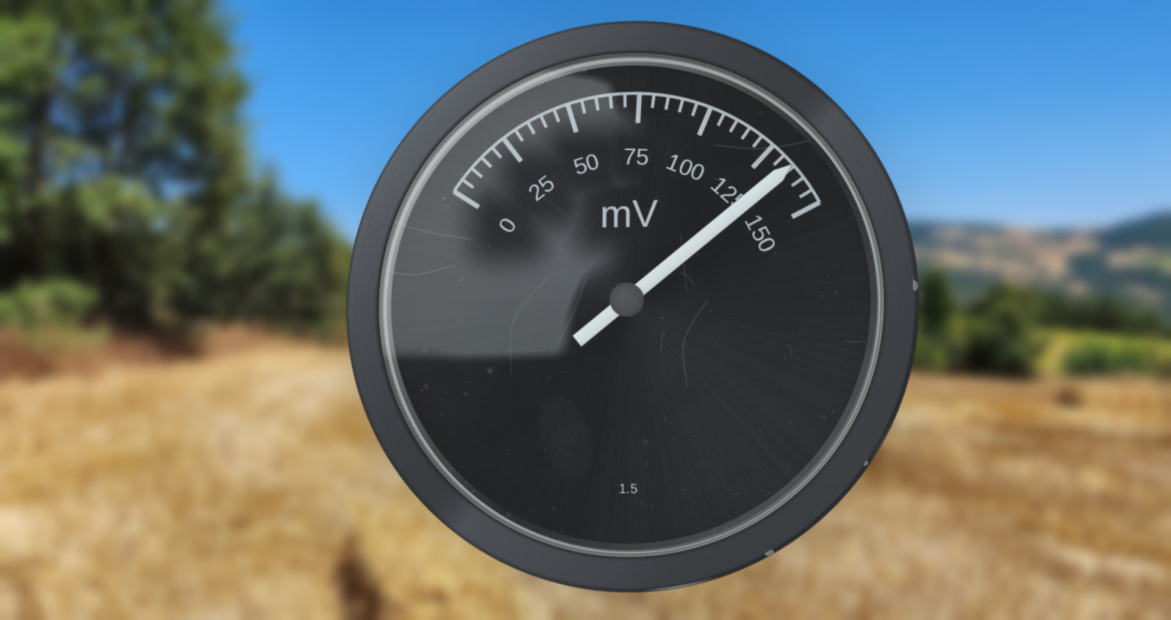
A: {"value": 135, "unit": "mV"}
